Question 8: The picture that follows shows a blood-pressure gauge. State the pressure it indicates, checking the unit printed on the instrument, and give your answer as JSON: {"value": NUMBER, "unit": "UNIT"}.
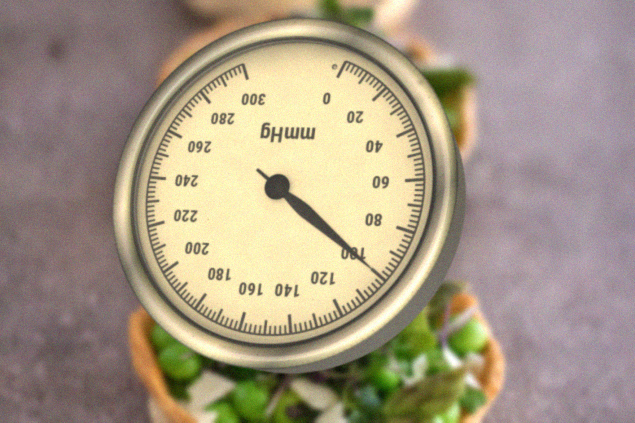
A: {"value": 100, "unit": "mmHg"}
